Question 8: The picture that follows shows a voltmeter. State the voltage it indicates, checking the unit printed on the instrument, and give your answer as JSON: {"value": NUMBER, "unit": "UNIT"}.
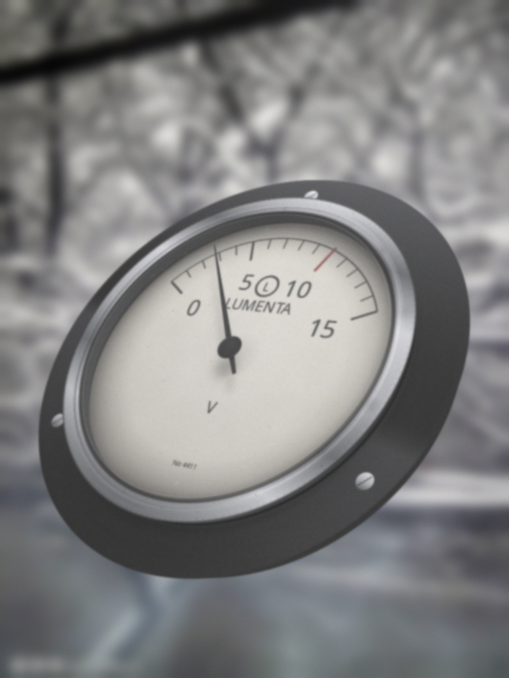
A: {"value": 3, "unit": "V"}
